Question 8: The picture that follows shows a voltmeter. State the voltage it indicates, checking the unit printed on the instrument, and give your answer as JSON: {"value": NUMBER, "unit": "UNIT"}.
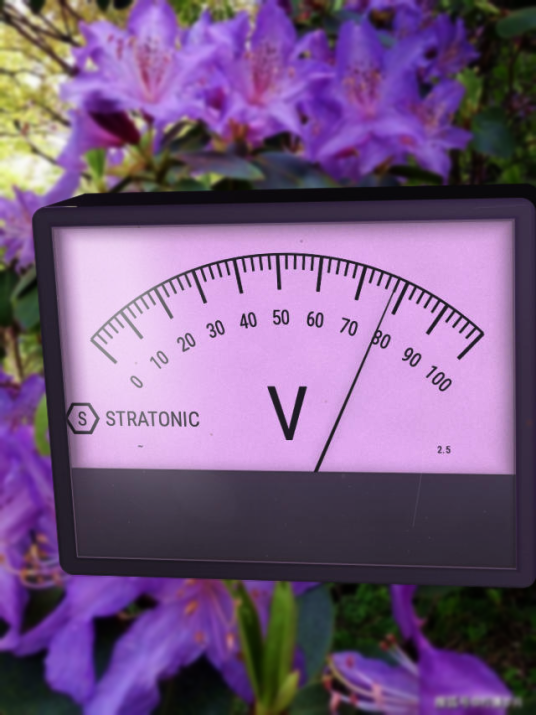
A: {"value": 78, "unit": "V"}
